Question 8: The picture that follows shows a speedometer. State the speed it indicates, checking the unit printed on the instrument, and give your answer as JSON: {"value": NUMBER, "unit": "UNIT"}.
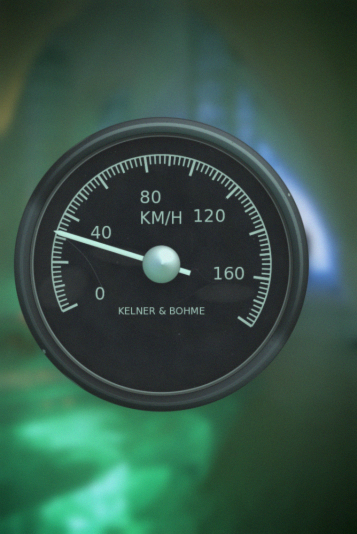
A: {"value": 32, "unit": "km/h"}
